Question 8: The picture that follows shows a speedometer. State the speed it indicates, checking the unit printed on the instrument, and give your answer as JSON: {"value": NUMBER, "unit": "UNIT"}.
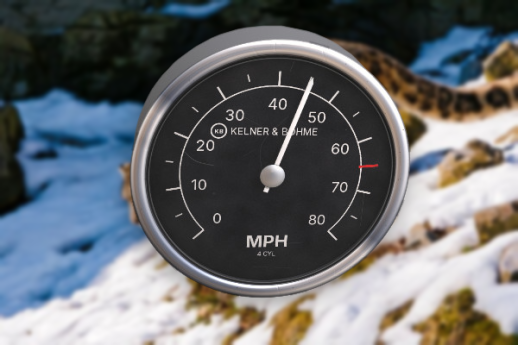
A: {"value": 45, "unit": "mph"}
